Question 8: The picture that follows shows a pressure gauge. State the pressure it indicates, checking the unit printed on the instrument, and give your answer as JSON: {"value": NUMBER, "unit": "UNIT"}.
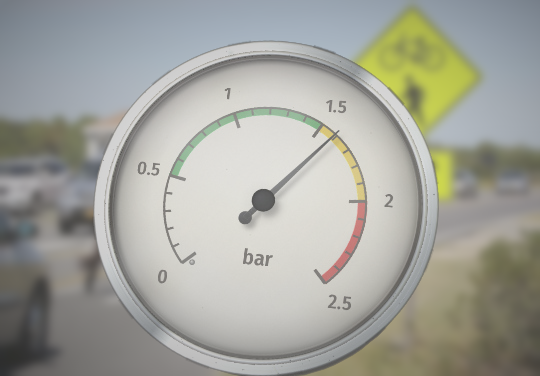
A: {"value": 1.6, "unit": "bar"}
